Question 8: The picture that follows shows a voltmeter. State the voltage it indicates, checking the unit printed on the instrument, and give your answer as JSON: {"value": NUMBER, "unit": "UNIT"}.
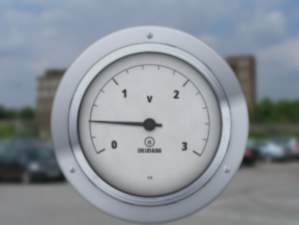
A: {"value": 0.4, "unit": "V"}
